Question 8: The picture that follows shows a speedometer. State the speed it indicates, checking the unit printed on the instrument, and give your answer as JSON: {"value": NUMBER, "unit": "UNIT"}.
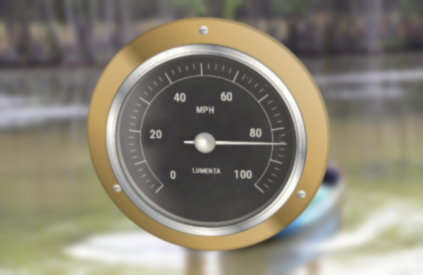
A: {"value": 84, "unit": "mph"}
